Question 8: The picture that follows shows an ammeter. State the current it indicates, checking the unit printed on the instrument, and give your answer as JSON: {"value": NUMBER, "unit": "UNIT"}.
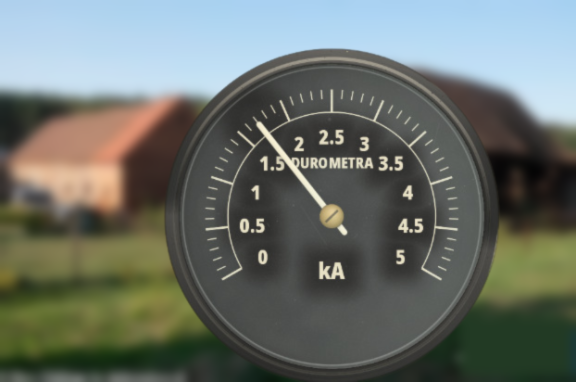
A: {"value": 1.7, "unit": "kA"}
